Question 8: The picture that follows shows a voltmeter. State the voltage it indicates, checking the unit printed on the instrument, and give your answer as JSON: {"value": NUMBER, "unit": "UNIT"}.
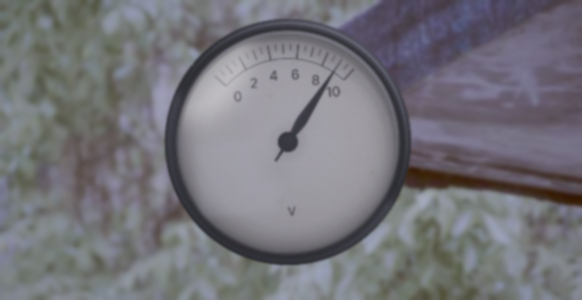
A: {"value": 9, "unit": "V"}
